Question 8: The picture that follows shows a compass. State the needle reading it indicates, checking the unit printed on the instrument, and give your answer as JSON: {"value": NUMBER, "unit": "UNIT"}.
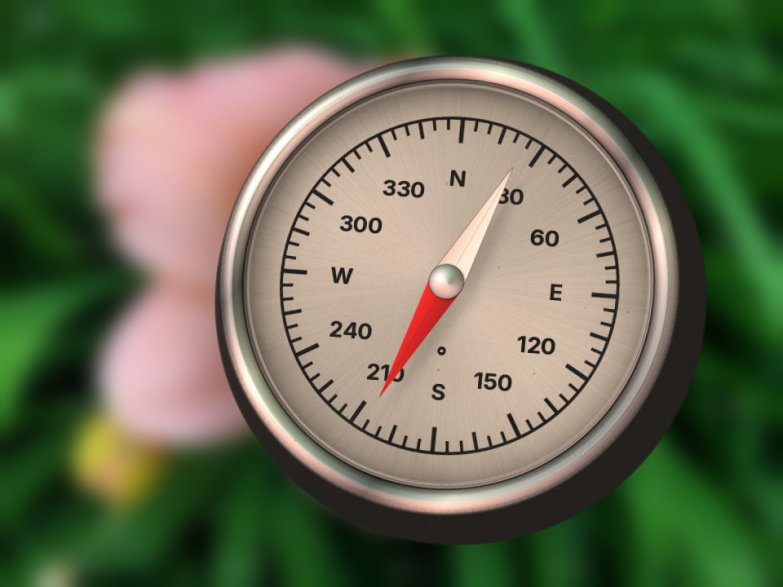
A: {"value": 205, "unit": "°"}
